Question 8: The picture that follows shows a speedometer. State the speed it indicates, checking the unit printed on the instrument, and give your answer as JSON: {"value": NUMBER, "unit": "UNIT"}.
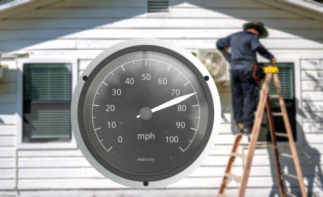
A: {"value": 75, "unit": "mph"}
